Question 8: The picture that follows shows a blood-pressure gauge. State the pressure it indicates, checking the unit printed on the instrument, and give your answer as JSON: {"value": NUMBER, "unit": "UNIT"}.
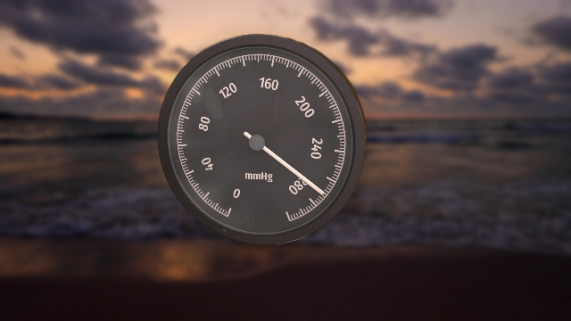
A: {"value": 270, "unit": "mmHg"}
